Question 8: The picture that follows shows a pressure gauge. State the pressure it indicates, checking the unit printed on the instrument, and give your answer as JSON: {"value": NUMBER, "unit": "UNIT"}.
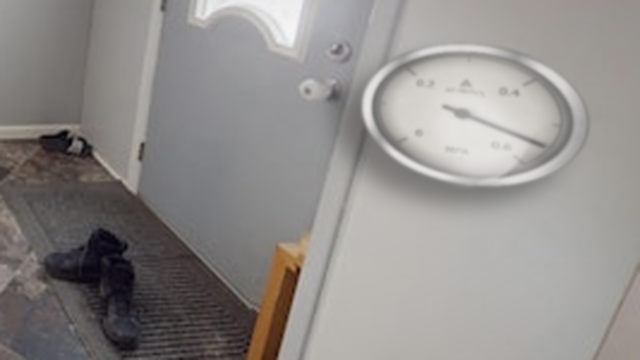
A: {"value": 0.55, "unit": "MPa"}
